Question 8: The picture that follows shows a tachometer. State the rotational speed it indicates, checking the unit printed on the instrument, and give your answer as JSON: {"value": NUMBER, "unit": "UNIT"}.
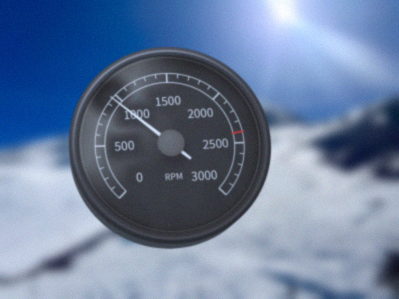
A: {"value": 950, "unit": "rpm"}
